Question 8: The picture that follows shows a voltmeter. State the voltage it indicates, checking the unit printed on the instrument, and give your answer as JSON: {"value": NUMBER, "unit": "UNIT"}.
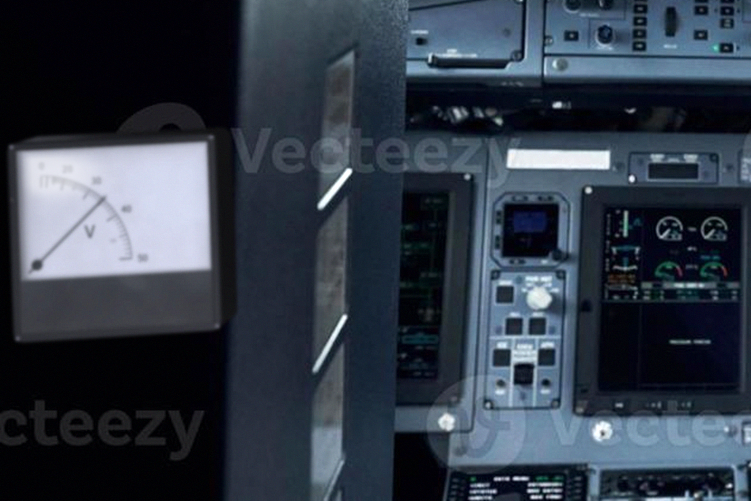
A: {"value": 35, "unit": "V"}
